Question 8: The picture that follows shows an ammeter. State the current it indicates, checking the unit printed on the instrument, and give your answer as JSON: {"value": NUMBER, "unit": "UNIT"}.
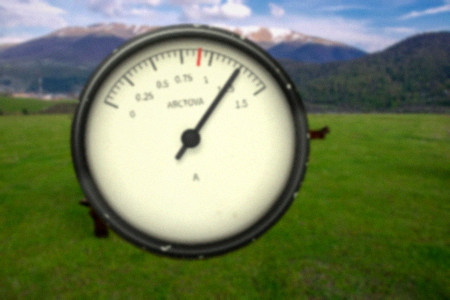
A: {"value": 1.25, "unit": "A"}
